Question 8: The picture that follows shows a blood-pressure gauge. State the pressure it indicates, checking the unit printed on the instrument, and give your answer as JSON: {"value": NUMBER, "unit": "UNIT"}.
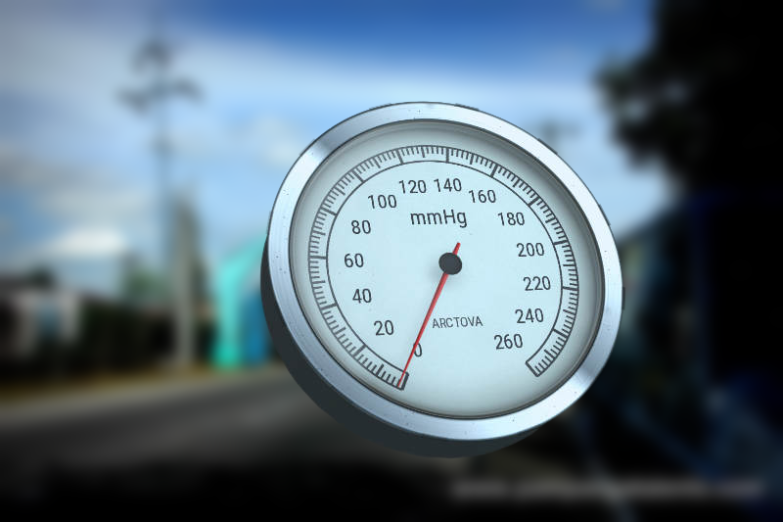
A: {"value": 2, "unit": "mmHg"}
